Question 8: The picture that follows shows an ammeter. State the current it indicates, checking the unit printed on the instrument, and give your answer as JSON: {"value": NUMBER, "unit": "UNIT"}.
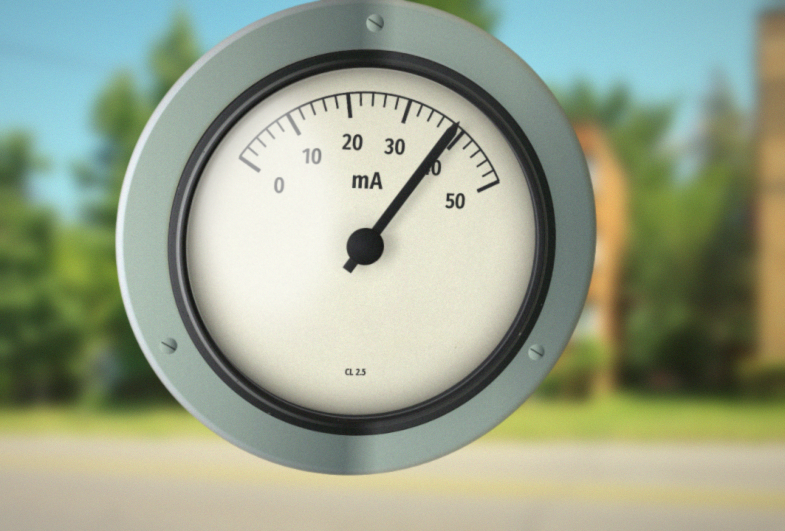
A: {"value": 38, "unit": "mA"}
